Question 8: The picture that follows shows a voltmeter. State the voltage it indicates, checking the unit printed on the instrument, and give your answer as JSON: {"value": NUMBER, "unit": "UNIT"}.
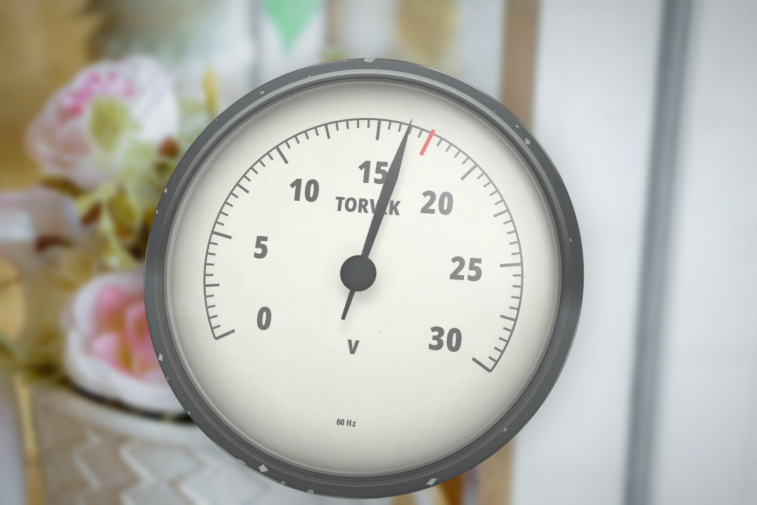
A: {"value": 16.5, "unit": "V"}
